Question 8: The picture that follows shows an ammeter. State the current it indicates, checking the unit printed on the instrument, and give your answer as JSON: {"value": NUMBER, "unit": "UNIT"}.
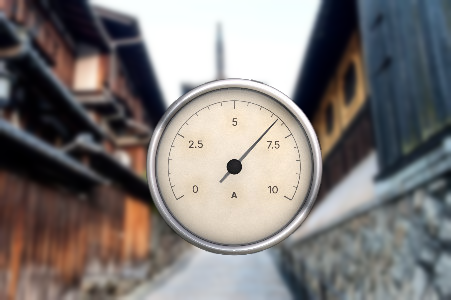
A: {"value": 6.75, "unit": "A"}
